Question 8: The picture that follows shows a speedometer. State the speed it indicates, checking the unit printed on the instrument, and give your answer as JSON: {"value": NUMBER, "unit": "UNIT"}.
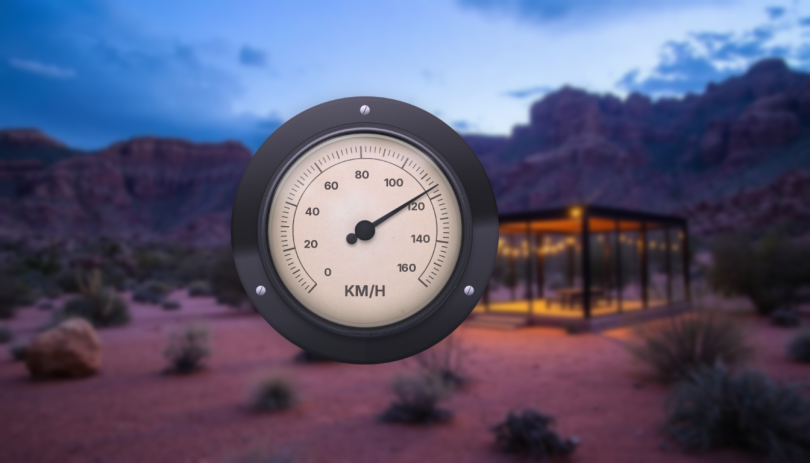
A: {"value": 116, "unit": "km/h"}
